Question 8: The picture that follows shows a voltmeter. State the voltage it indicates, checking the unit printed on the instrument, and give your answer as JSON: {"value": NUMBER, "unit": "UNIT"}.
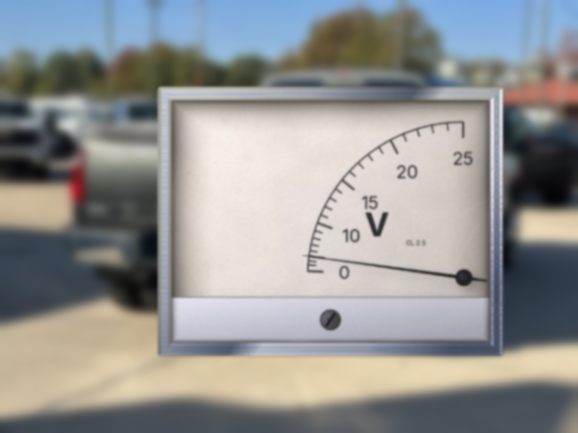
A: {"value": 5, "unit": "V"}
